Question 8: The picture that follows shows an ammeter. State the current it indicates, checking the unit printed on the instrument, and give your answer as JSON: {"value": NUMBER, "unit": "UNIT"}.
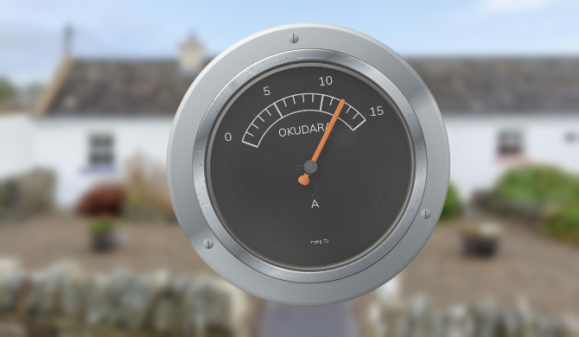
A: {"value": 12, "unit": "A"}
